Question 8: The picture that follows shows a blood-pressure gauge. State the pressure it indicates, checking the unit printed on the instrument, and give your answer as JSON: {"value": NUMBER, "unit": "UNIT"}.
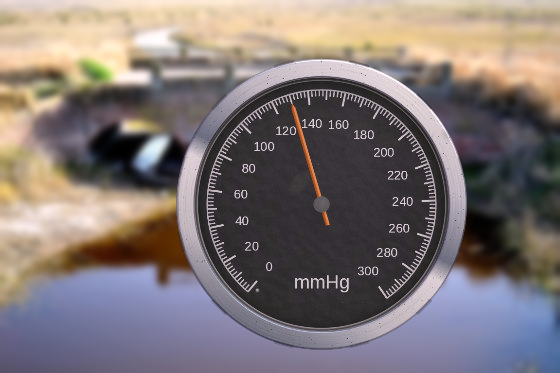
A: {"value": 130, "unit": "mmHg"}
